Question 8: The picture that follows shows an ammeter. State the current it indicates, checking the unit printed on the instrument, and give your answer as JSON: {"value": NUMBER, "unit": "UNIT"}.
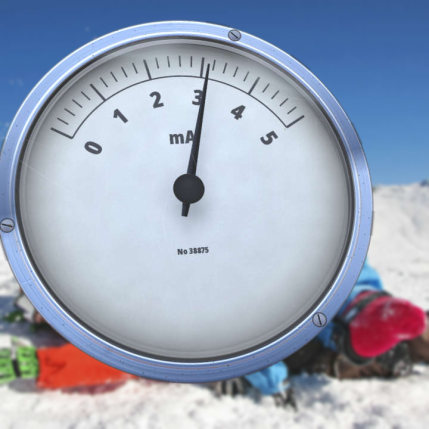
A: {"value": 3.1, "unit": "mA"}
